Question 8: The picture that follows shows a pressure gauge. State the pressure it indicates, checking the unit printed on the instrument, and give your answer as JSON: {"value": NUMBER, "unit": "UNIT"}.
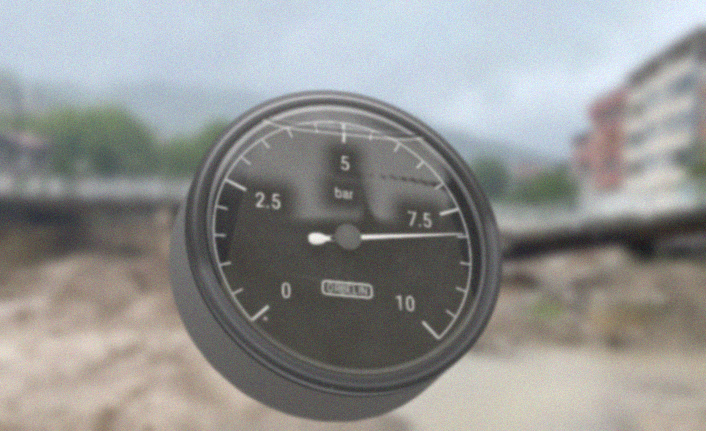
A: {"value": 8, "unit": "bar"}
